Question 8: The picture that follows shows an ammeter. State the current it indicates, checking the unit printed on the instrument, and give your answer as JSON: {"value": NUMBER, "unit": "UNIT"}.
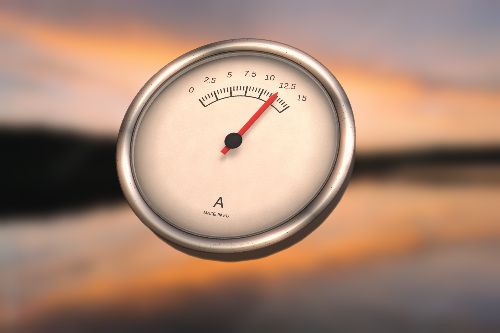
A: {"value": 12.5, "unit": "A"}
